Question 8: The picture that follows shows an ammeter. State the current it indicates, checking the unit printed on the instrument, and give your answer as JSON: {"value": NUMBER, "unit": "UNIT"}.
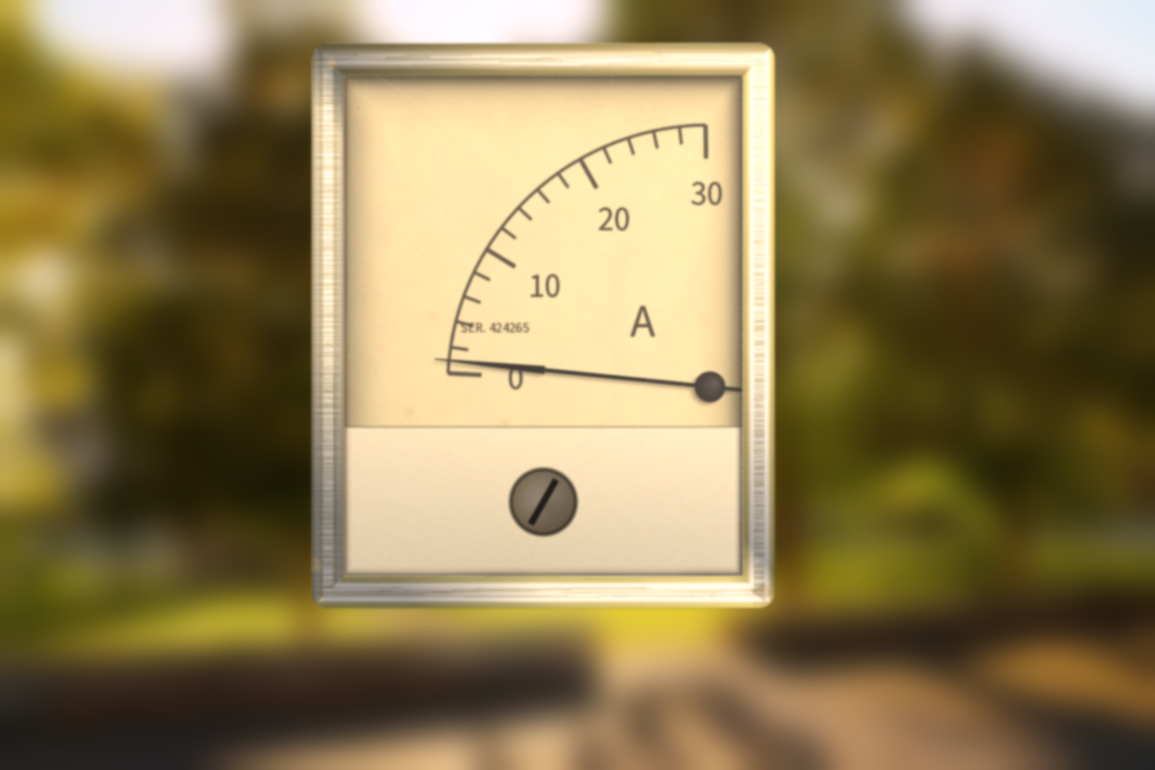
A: {"value": 1, "unit": "A"}
